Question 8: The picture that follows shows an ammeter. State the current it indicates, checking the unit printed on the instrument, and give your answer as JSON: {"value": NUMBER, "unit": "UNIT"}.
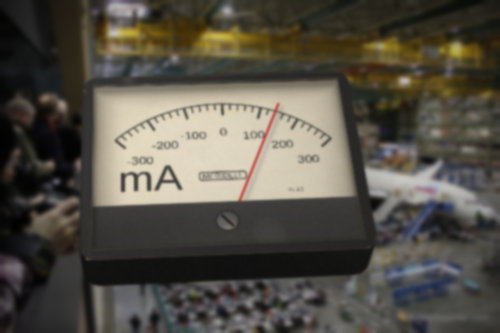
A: {"value": 140, "unit": "mA"}
